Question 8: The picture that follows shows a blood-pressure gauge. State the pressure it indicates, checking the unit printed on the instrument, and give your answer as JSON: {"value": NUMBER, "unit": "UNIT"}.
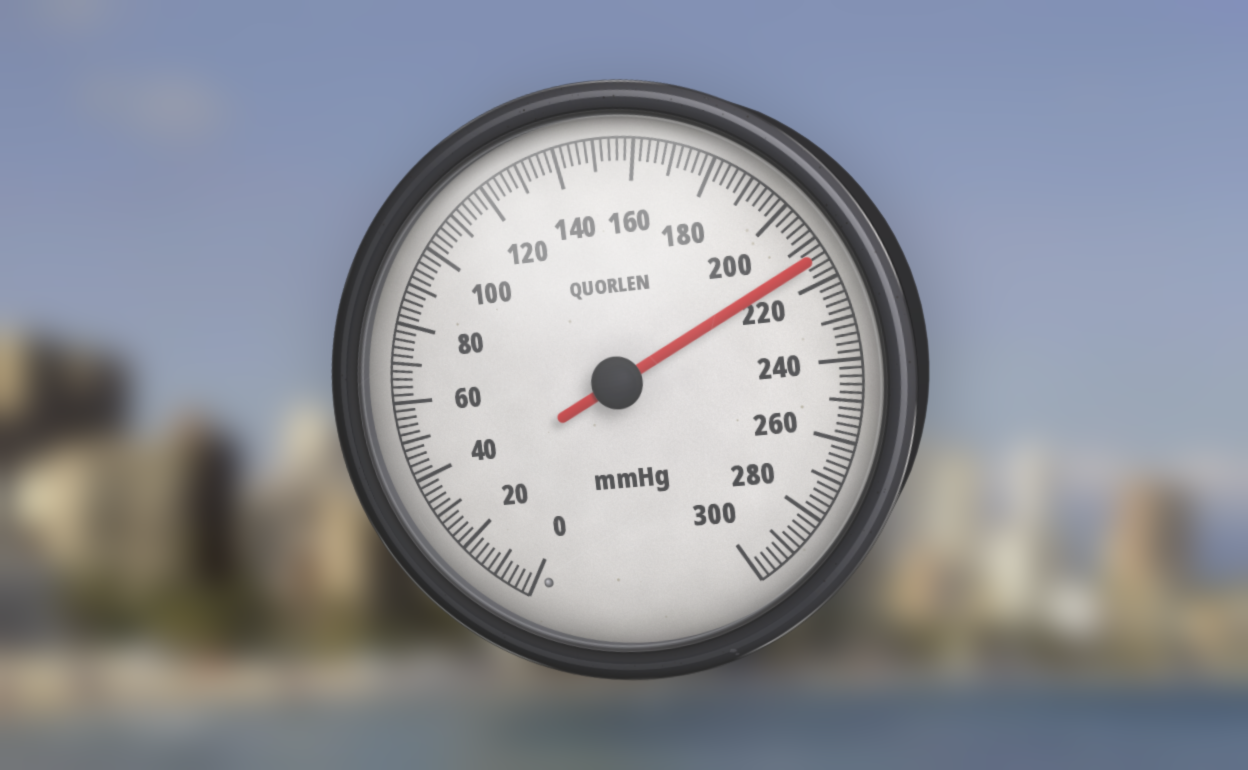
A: {"value": 214, "unit": "mmHg"}
